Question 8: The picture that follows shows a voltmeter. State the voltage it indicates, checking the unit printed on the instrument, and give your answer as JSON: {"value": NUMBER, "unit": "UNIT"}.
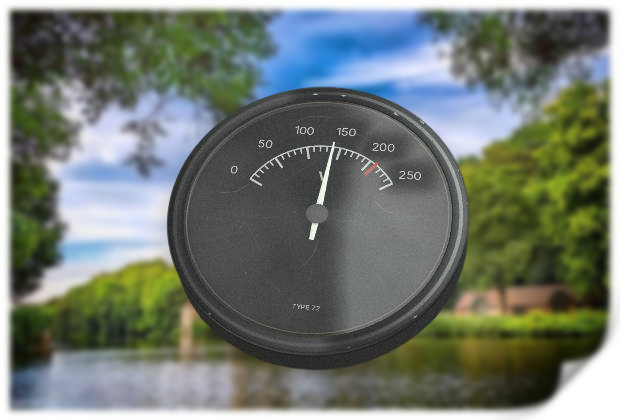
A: {"value": 140, "unit": "V"}
